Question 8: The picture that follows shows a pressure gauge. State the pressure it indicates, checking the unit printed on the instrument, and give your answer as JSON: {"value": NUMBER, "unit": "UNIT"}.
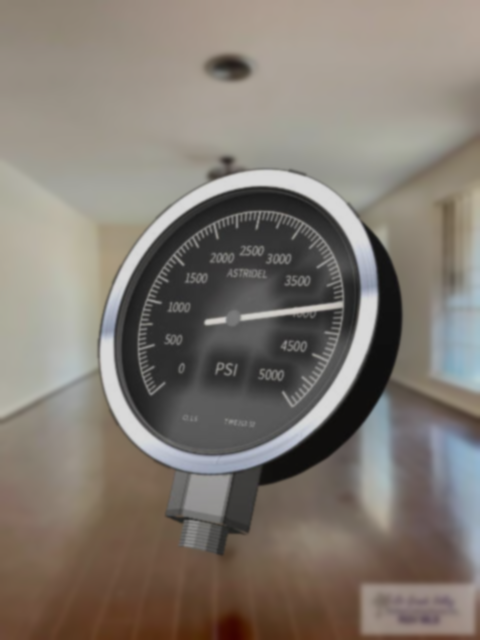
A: {"value": 4000, "unit": "psi"}
